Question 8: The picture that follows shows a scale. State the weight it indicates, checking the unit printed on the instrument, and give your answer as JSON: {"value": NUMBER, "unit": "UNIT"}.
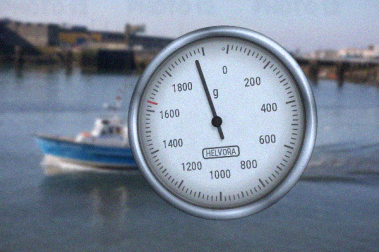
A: {"value": 1960, "unit": "g"}
